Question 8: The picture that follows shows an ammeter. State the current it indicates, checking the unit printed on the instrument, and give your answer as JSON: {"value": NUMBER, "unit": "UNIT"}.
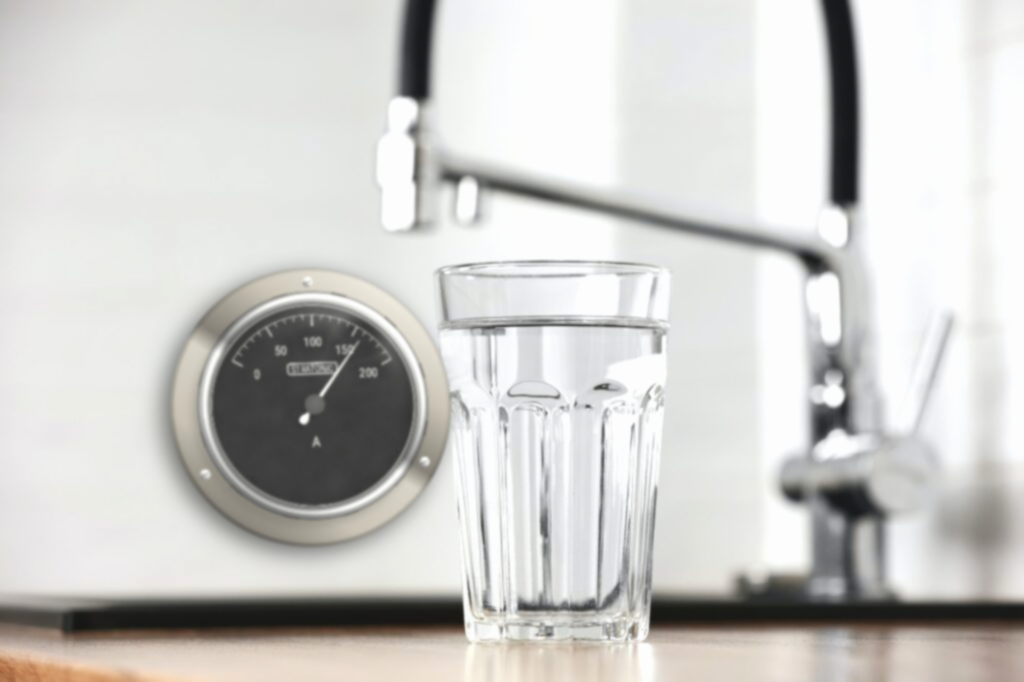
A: {"value": 160, "unit": "A"}
